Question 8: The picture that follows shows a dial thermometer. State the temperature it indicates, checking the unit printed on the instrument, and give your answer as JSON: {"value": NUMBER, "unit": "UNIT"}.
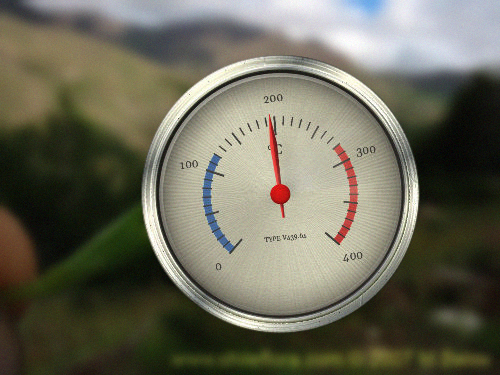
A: {"value": 195, "unit": "°C"}
